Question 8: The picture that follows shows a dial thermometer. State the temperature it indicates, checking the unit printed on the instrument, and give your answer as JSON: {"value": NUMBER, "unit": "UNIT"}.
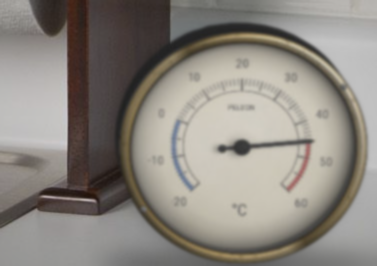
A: {"value": 45, "unit": "°C"}
